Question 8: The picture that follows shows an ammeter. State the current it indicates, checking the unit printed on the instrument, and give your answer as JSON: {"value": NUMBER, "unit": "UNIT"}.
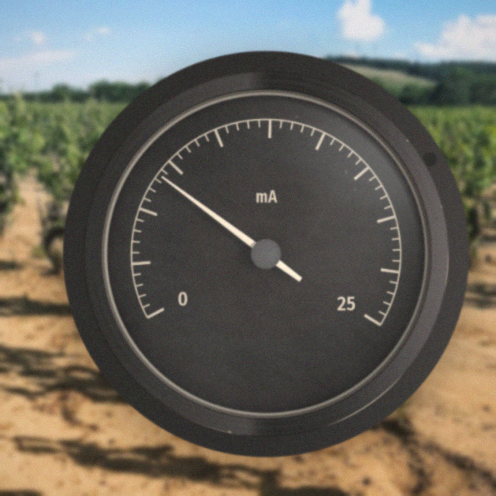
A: {"value": 6.75, "unit": "mA"}
